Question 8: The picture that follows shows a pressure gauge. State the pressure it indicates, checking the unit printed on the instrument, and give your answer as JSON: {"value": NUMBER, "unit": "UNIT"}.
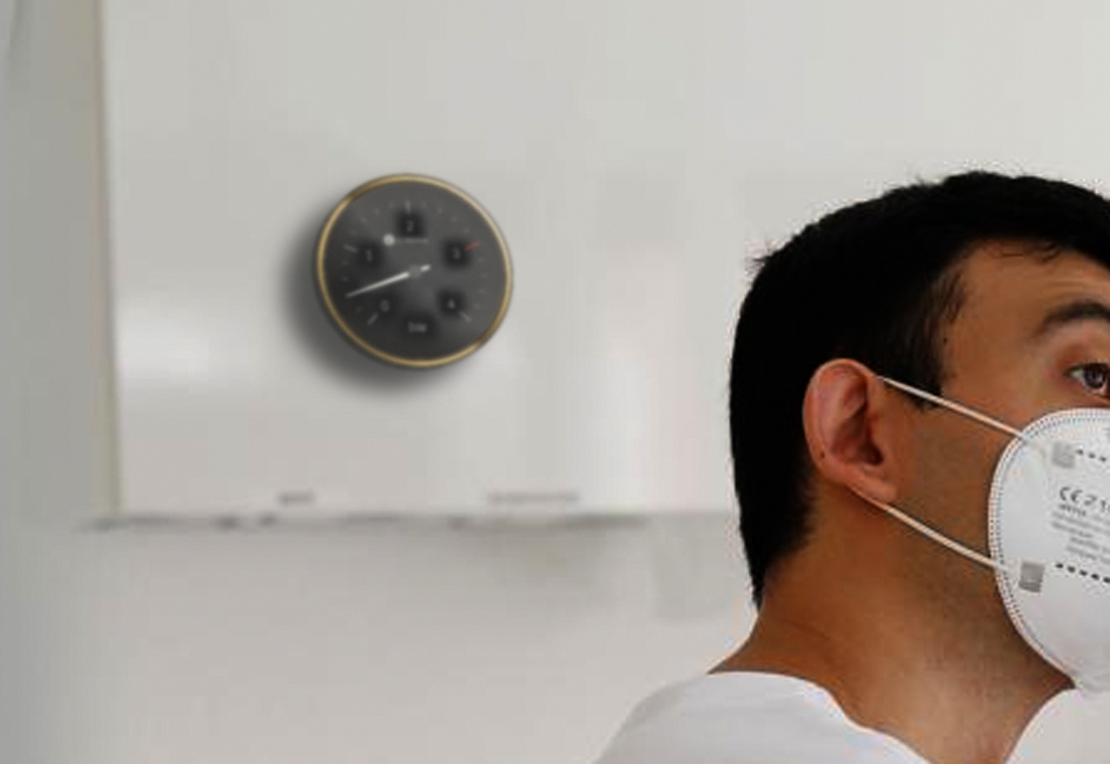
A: {"value": 0.4, "unit": "bar"}
